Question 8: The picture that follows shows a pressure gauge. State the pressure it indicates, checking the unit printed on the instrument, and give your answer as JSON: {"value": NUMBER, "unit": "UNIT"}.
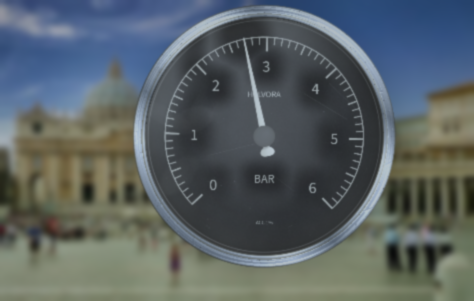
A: {"value": 2.7, "unit": "bar"}
